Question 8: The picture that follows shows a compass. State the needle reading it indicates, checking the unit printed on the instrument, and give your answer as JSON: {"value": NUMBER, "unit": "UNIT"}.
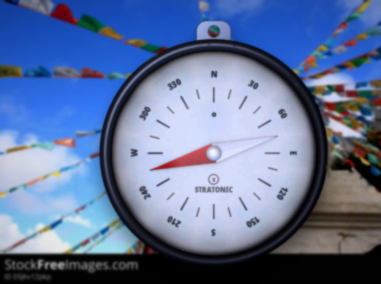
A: {"value": 255, "unit": "°"}
